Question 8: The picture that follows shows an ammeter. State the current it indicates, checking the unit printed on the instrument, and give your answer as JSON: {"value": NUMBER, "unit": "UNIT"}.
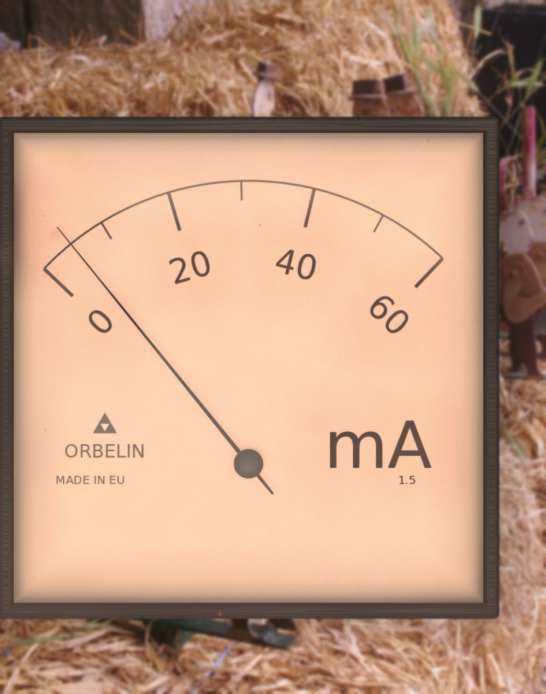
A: {"value": 5, "unit": "mA"}
